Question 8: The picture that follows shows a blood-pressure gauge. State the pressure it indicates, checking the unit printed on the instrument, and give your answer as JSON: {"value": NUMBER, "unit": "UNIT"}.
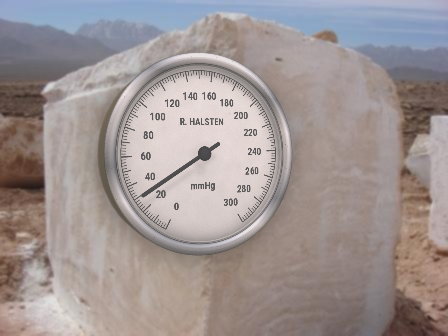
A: {"value": 30, "unit": "mmHg"}
